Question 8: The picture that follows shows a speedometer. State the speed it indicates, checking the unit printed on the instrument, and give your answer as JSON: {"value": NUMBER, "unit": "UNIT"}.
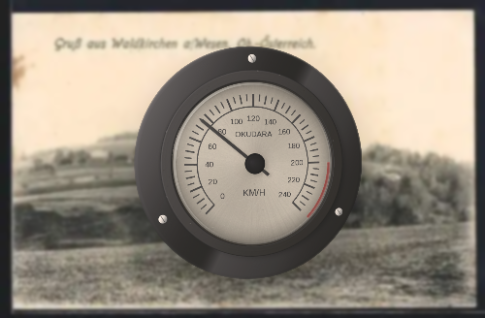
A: {"value": 75, "unit": "km/h"}
